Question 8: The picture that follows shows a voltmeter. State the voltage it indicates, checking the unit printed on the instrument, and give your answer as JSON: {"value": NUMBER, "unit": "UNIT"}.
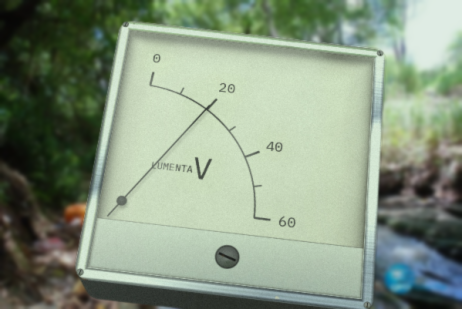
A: {"value": 20, "unit": "V"}
